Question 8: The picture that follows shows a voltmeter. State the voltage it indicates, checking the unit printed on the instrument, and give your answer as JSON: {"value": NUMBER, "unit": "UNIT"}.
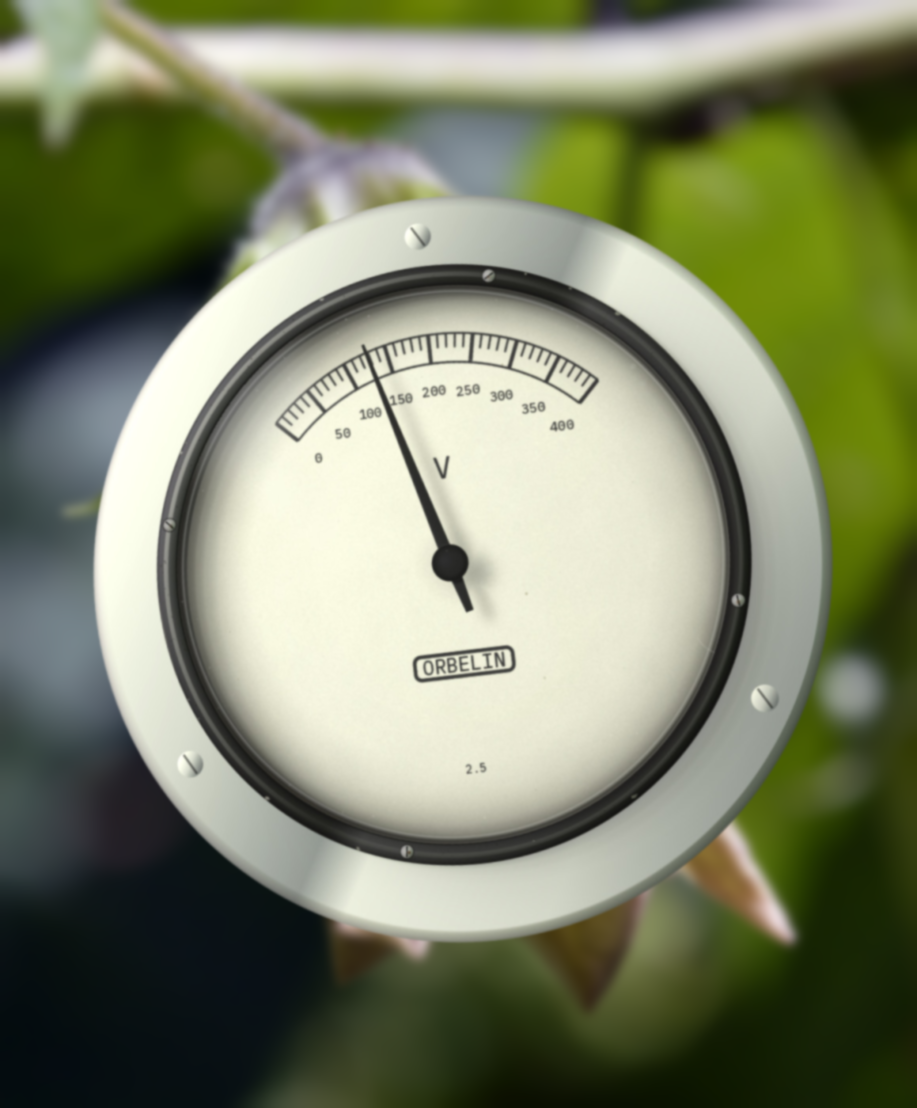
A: {"value": 130, "unit": "V"}
